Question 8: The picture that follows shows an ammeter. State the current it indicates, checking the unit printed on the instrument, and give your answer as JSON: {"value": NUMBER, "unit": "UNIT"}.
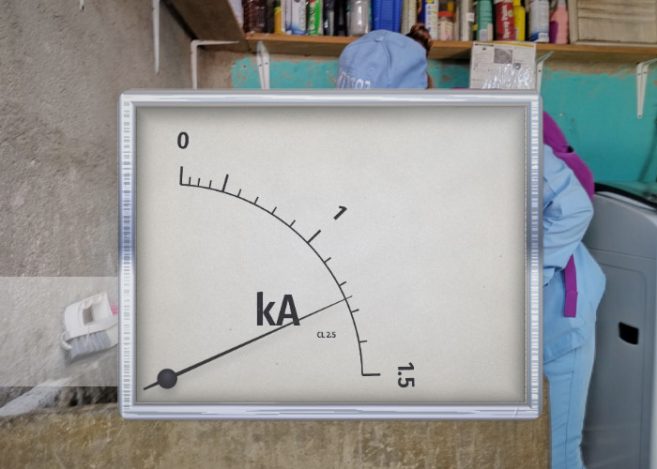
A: {"value": 1.25, "unit": "kA"}
